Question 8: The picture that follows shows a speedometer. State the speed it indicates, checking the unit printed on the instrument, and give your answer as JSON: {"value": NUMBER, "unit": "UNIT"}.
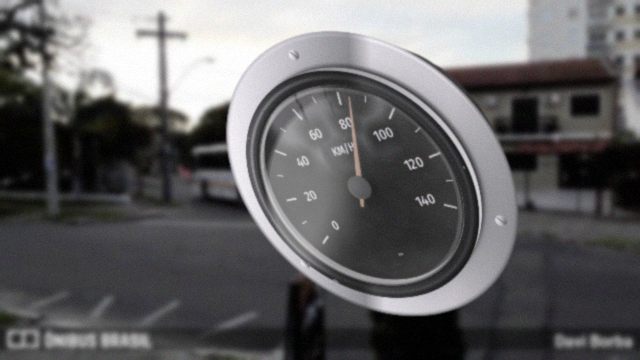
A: {"value": 85, "unit": "km/h"}
